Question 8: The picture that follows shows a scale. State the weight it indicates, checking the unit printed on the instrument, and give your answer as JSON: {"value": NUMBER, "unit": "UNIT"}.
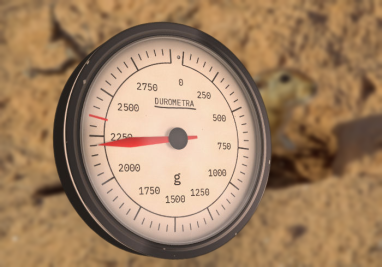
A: {"value": 2200, "unit": "g"}
